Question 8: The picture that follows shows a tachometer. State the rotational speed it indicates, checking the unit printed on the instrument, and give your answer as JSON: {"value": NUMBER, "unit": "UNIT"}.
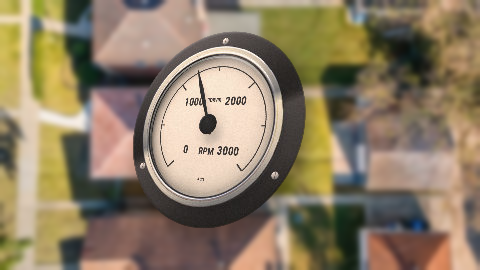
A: {"value": 1250, "unit": "rpm"}
